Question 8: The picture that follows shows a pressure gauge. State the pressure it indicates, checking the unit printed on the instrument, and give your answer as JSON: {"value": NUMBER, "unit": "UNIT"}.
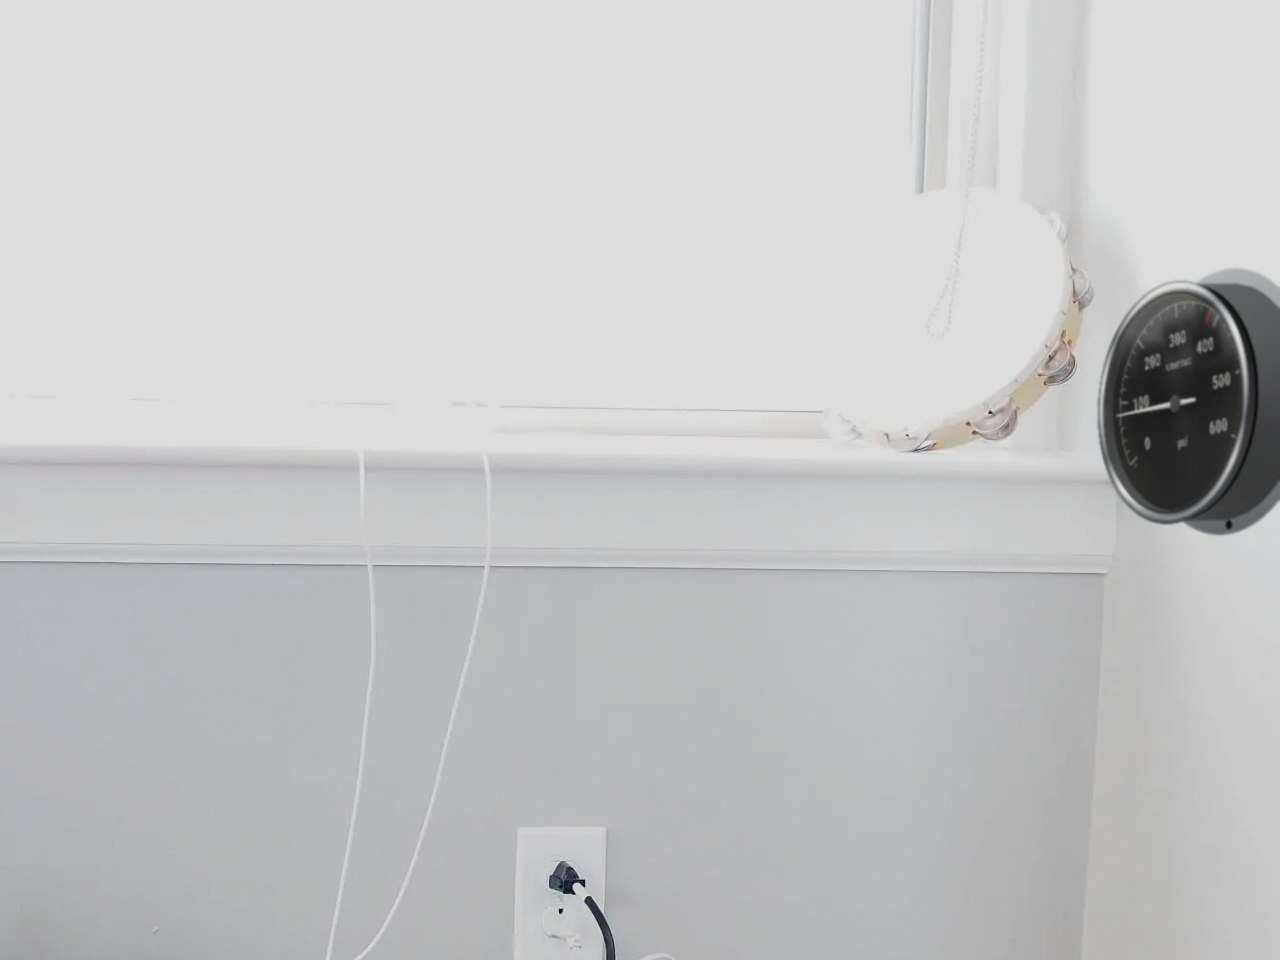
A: {"value": 80, "unit": "psi"}
